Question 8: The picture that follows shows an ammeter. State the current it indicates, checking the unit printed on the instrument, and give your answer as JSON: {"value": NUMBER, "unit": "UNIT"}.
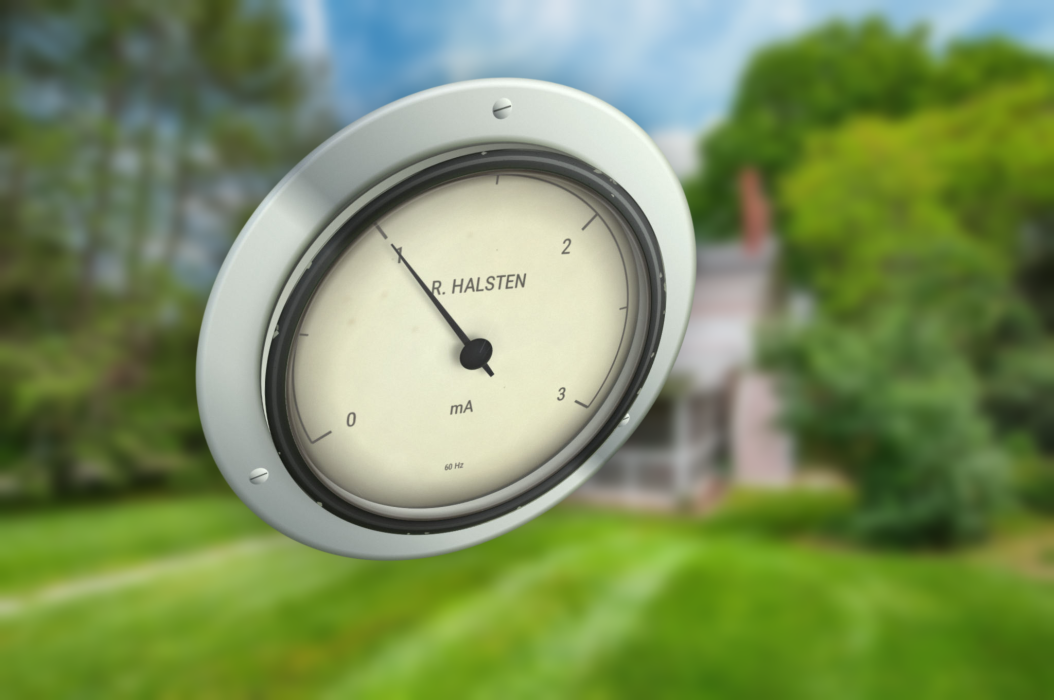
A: {"value": 1, "unit": "mA"}
